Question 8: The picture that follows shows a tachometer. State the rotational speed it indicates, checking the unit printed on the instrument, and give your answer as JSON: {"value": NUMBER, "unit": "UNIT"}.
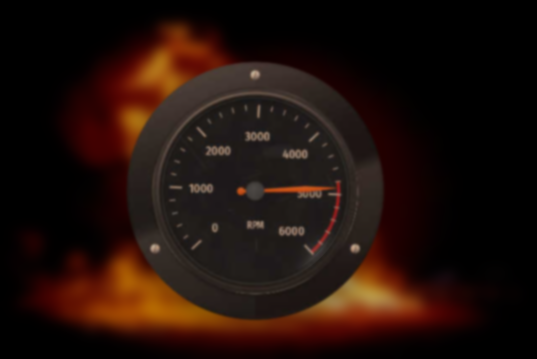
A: {"value": 4900, "unit": "rpm"}
